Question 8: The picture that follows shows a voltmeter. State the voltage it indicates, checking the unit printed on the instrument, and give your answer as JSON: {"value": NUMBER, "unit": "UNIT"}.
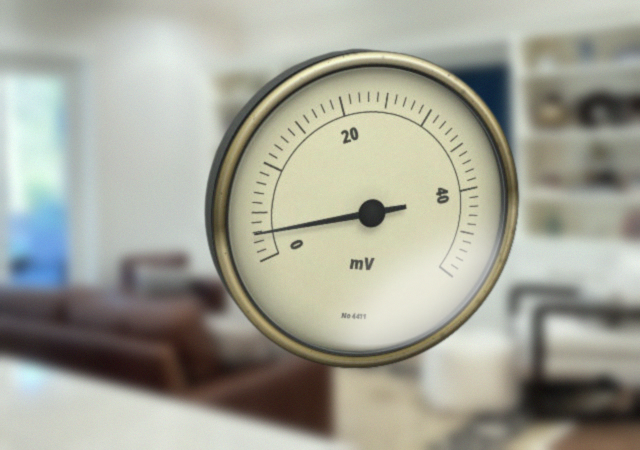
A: {"value": 3, "unit": "mV"}
